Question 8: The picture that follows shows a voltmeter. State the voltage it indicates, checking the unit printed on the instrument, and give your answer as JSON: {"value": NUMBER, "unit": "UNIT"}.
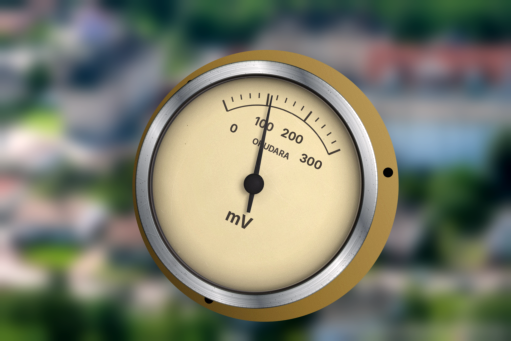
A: {"value": 110, "unit": "mV"}
